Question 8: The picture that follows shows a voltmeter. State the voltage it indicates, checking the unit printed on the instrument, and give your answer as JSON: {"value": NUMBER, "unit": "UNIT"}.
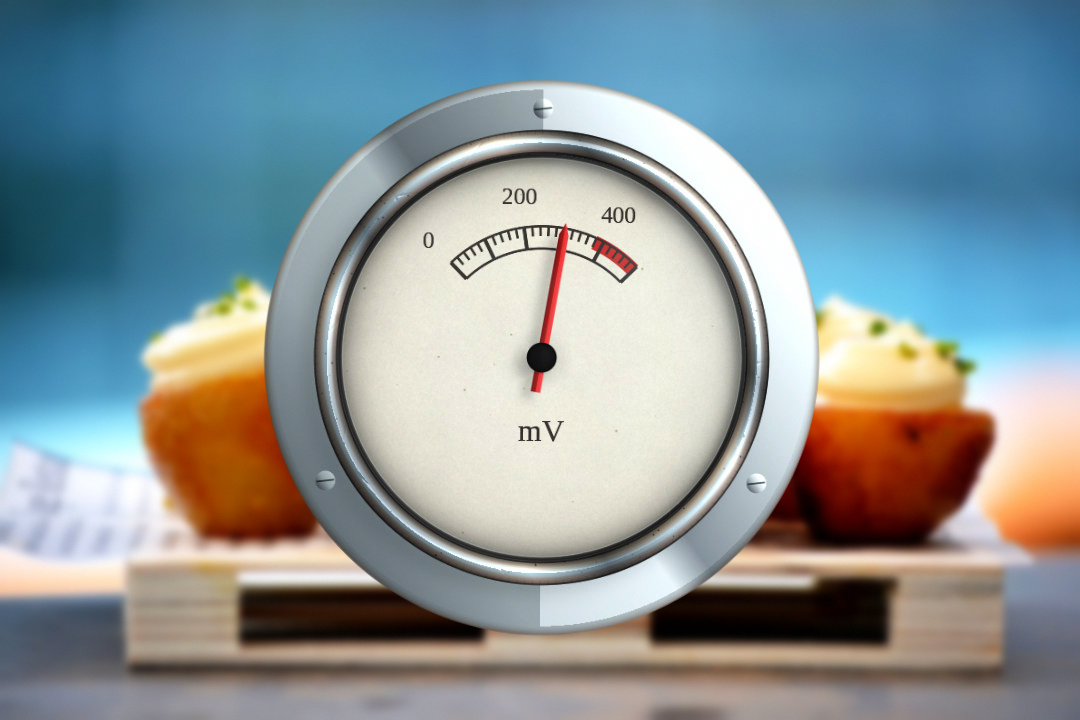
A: {"value": 300, "unit": "mV"}
